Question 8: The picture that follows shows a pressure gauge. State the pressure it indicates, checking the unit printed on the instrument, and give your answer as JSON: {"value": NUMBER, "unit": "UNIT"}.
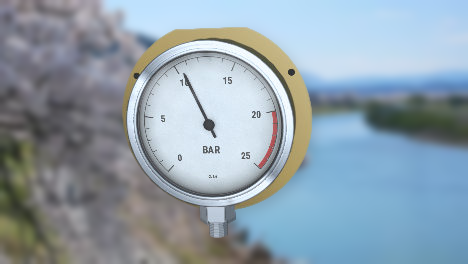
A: {"value": 10.5, "unit": "bar"}
